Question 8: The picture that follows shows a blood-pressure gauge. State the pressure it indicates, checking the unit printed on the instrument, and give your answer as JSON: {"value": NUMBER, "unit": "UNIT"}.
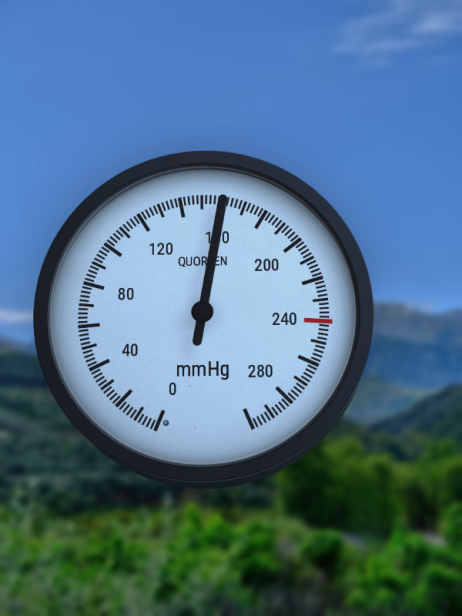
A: {"value": 160, "unit": "mmHg"}
